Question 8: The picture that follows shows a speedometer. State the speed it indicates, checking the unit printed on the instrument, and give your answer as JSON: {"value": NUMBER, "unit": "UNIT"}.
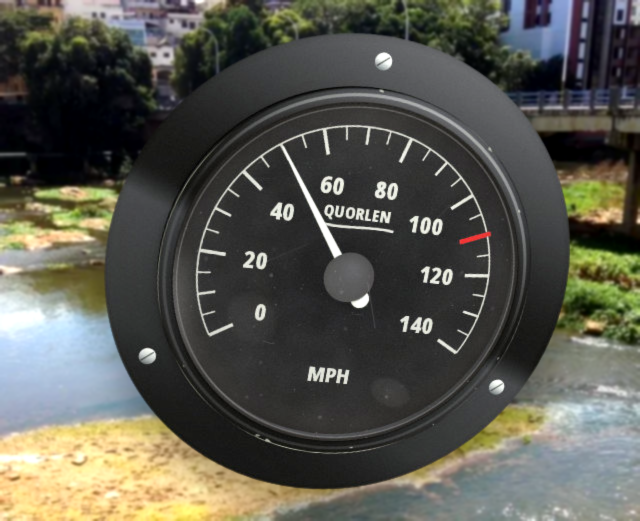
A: {"value": 50, "unit": "mph"}
